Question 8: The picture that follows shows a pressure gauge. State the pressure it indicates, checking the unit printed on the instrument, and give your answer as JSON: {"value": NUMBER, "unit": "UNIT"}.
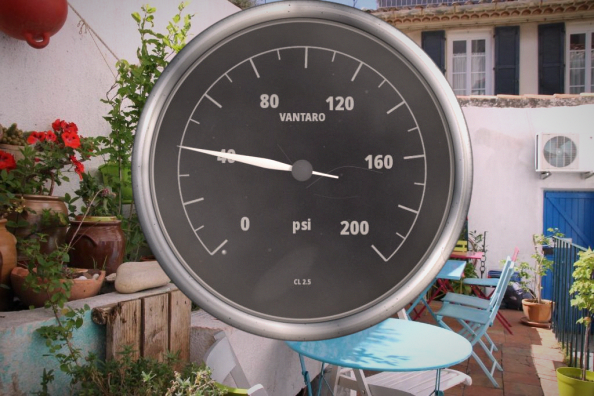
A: {"value": 40, "unit": "psi"}
